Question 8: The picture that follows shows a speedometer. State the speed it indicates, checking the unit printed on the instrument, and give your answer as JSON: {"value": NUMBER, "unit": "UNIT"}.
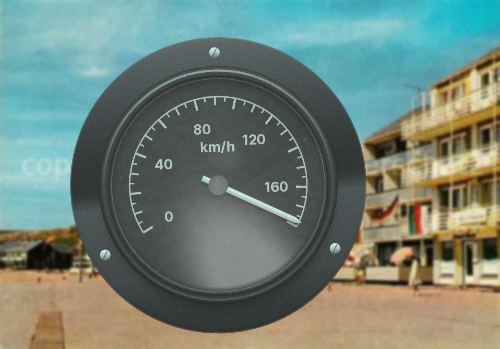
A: {"value": 177.5, "unit": "km/h"}
